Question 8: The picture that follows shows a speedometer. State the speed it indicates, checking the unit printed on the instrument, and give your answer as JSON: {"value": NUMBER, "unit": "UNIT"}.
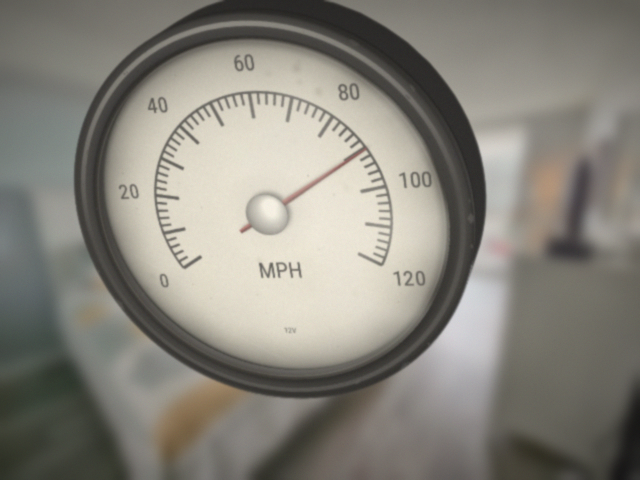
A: {"value": 90, "unit": "mph"}
